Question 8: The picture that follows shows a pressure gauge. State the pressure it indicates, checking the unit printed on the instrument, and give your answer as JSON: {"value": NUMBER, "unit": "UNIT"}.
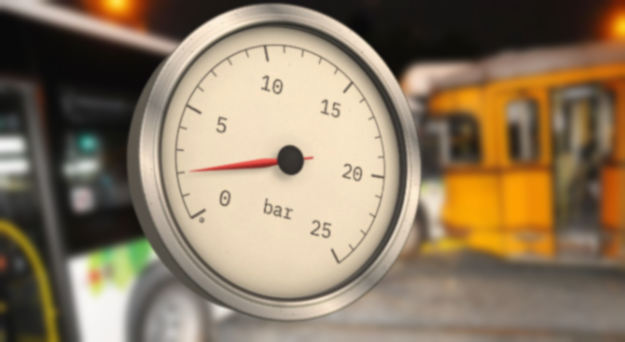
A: {"value": 2, "unit": "bar"}
